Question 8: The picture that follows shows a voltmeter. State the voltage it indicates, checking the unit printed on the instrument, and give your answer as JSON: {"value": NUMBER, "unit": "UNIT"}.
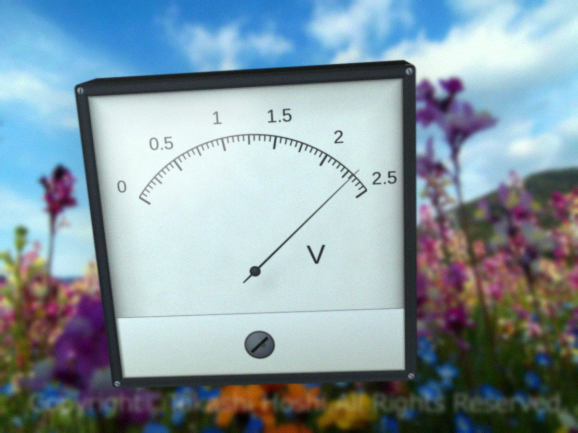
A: {"value": 2.3, "unit": "V"}
